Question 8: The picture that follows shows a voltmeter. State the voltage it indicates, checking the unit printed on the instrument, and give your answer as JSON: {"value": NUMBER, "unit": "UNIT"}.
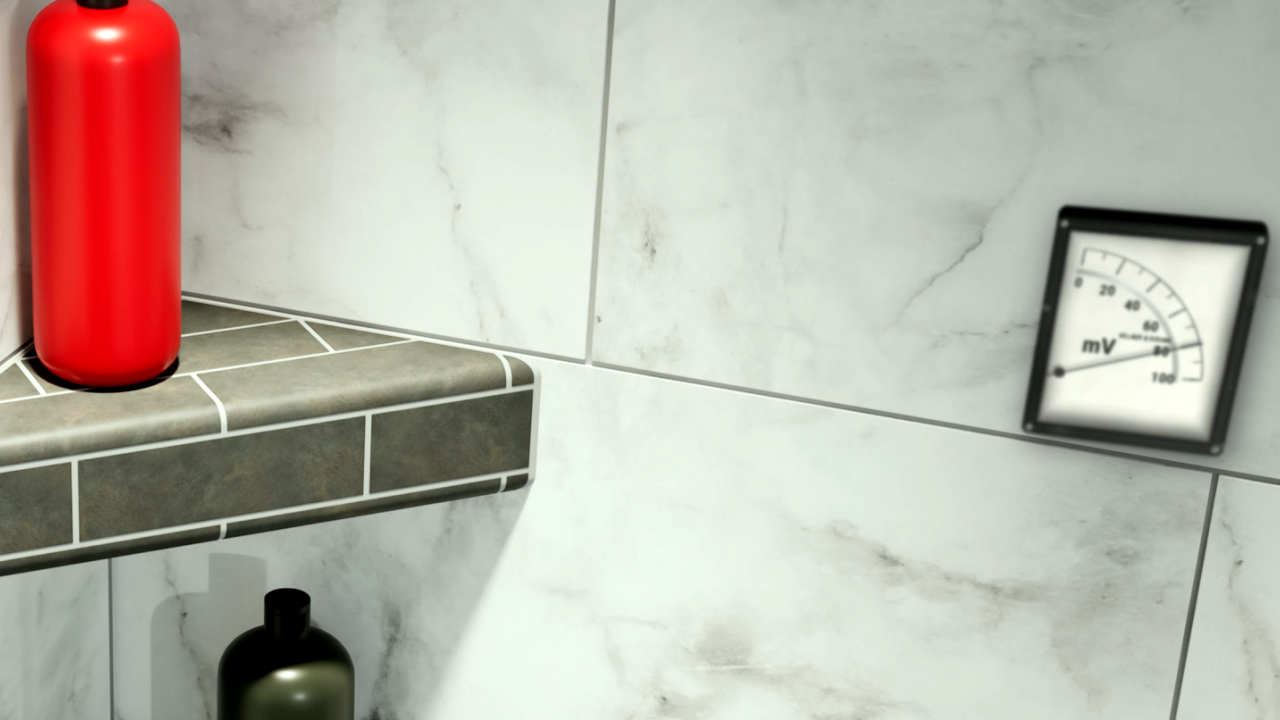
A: {"value": 80, "unit": "mV"}
